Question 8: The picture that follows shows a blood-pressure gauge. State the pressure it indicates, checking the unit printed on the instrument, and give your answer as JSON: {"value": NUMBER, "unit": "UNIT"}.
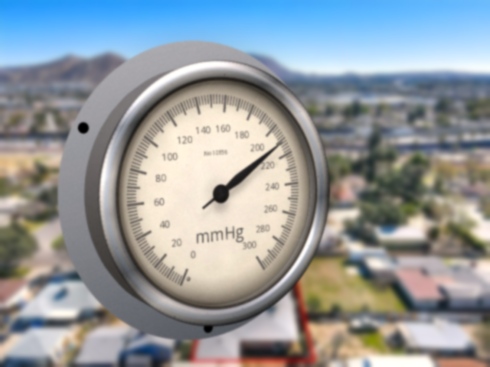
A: {"value": 210, "unit": "mmHg"}
